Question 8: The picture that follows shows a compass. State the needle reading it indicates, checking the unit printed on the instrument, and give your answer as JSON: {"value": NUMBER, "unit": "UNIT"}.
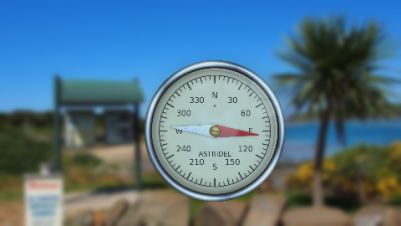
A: {"value": 95, "unit": "°"}
